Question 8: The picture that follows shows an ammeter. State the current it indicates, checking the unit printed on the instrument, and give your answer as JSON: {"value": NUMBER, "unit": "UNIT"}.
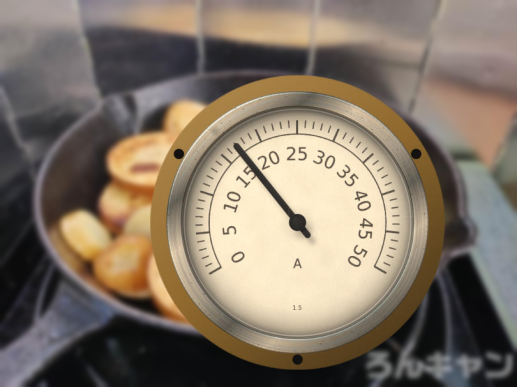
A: {"value": 17, "unit": "A"}
